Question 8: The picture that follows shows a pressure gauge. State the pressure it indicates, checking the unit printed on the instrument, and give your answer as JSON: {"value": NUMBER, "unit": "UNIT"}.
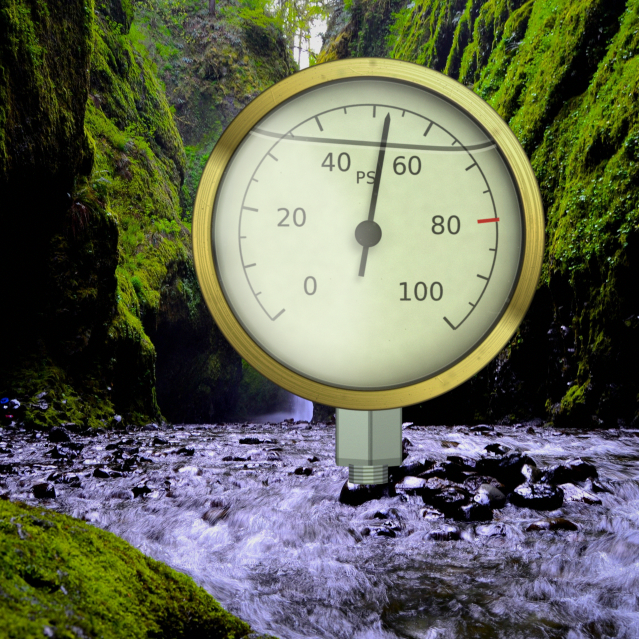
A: {"value": 52.5, "unit": "psi"}
